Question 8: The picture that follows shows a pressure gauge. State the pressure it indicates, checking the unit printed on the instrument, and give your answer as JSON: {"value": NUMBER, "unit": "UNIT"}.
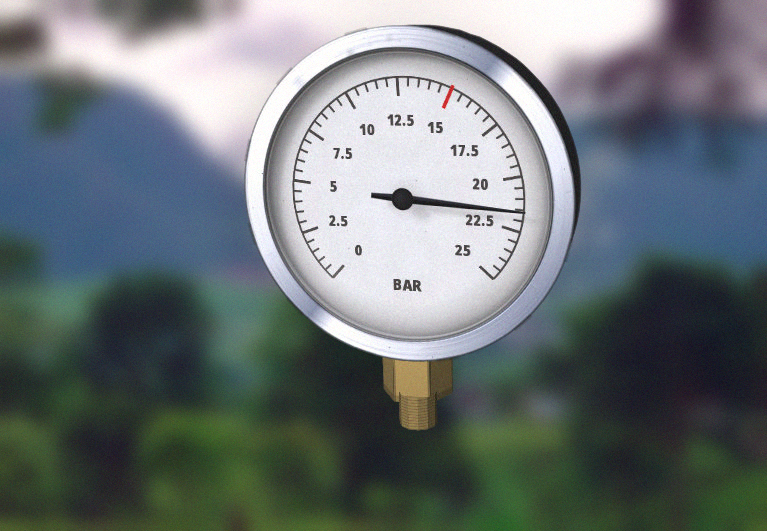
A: {"value": 21.5, "unit": "bar"}
